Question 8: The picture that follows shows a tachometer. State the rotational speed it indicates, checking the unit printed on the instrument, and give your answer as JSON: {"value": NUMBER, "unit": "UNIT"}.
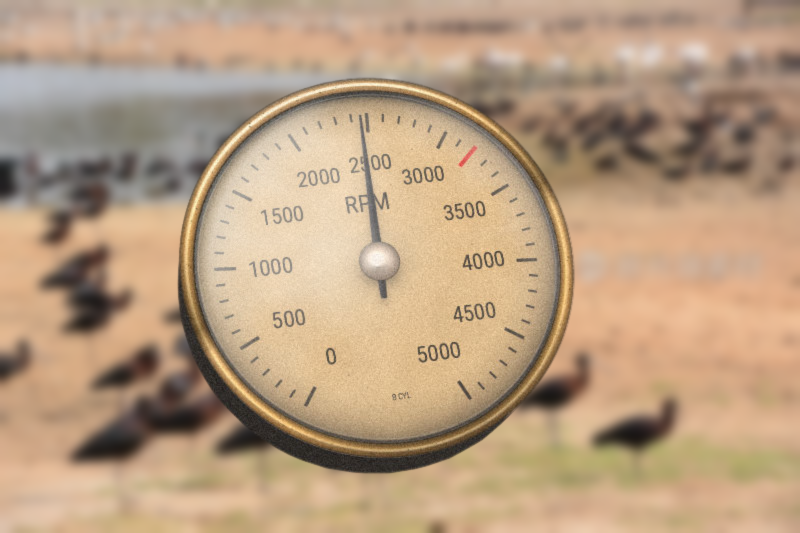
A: {"value": 2450, "unit": "rpm"}
